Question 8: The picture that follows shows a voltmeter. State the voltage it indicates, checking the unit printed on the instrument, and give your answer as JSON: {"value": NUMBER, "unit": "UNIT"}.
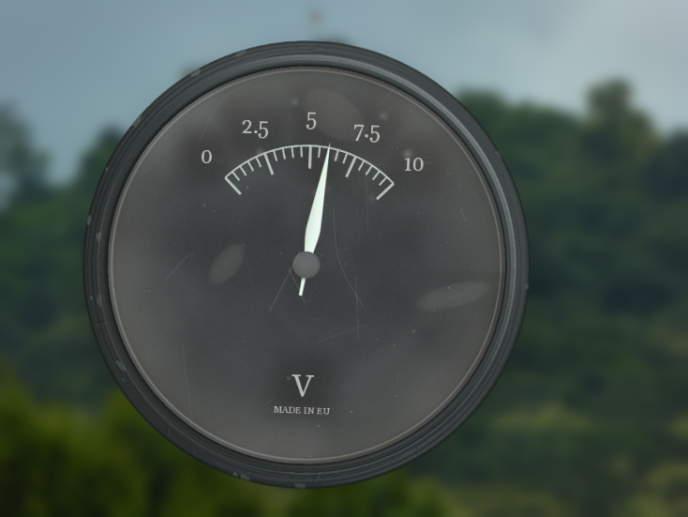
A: {"value": 6, "unit": "V"}
